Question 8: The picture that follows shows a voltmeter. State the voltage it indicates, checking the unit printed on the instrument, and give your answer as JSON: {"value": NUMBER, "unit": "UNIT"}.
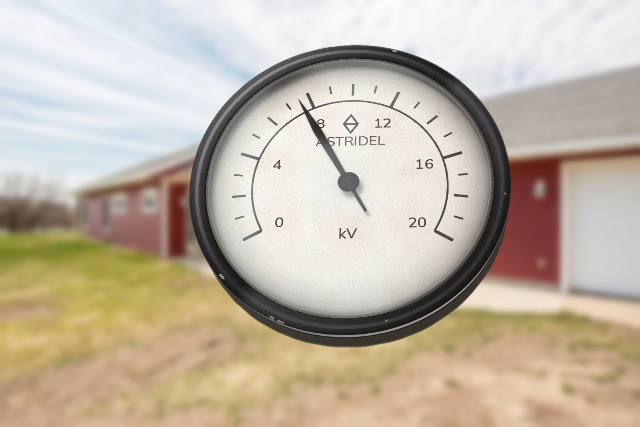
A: {"value": 7.5, "unit": "kV"}
